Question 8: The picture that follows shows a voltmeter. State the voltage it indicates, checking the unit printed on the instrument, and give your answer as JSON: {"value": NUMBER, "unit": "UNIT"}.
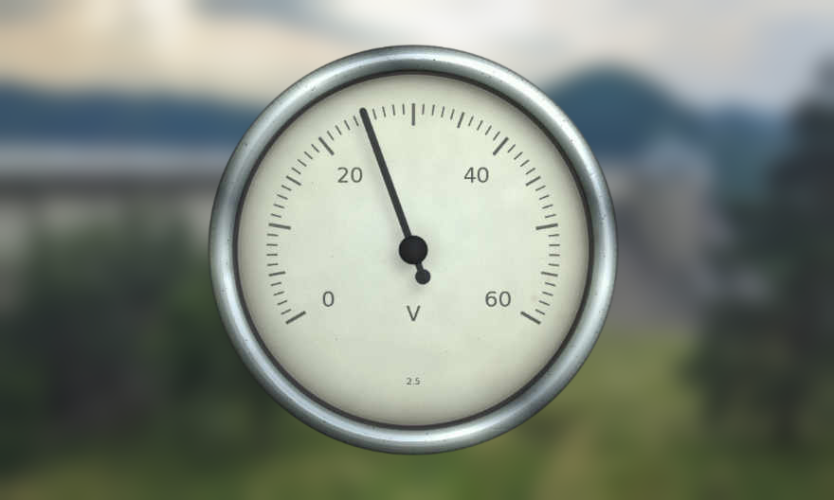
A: {"value": 25, "unit": "V"}
